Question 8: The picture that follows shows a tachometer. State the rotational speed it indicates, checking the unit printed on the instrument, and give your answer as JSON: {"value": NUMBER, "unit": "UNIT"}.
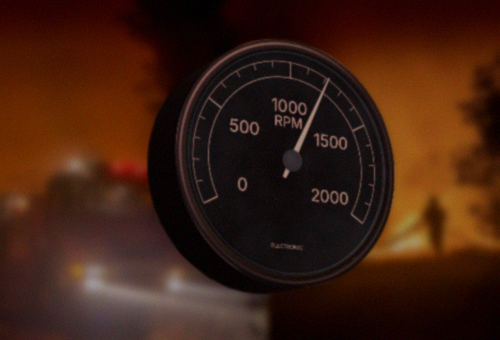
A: {"value": 1200, "unit": "rpm"}
